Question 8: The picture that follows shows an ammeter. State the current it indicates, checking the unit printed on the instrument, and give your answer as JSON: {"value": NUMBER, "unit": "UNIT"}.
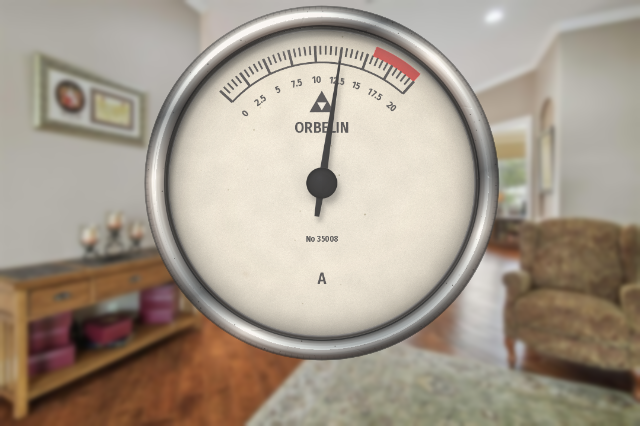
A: {"value": 12.5, "unit": "A"}
